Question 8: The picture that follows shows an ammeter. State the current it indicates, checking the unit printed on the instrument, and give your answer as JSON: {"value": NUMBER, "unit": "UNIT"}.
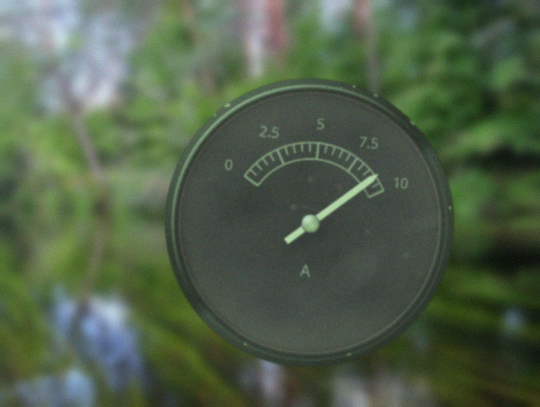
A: {"value": 9, "unit": "A"}
